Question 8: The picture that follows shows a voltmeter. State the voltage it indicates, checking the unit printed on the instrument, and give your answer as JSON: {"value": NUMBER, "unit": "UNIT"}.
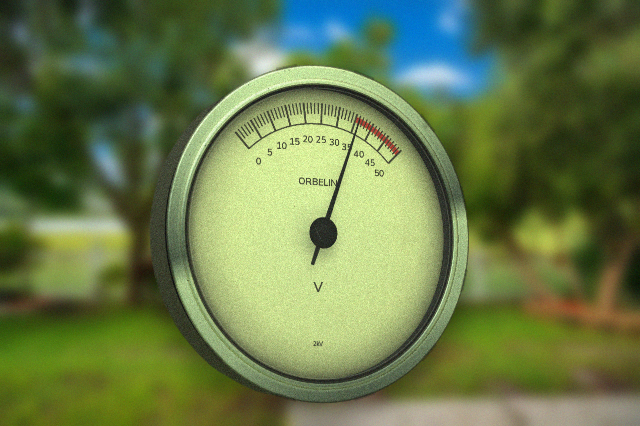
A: {"value": 35, "unit": "V"}
